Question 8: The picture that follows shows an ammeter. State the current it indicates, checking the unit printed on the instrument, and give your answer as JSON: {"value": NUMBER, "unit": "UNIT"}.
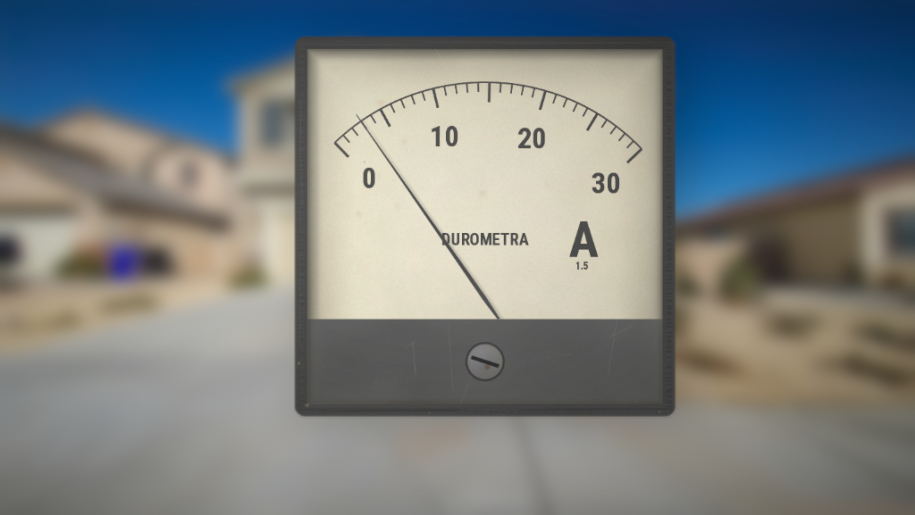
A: {"value": 3, "unit": "A"}
